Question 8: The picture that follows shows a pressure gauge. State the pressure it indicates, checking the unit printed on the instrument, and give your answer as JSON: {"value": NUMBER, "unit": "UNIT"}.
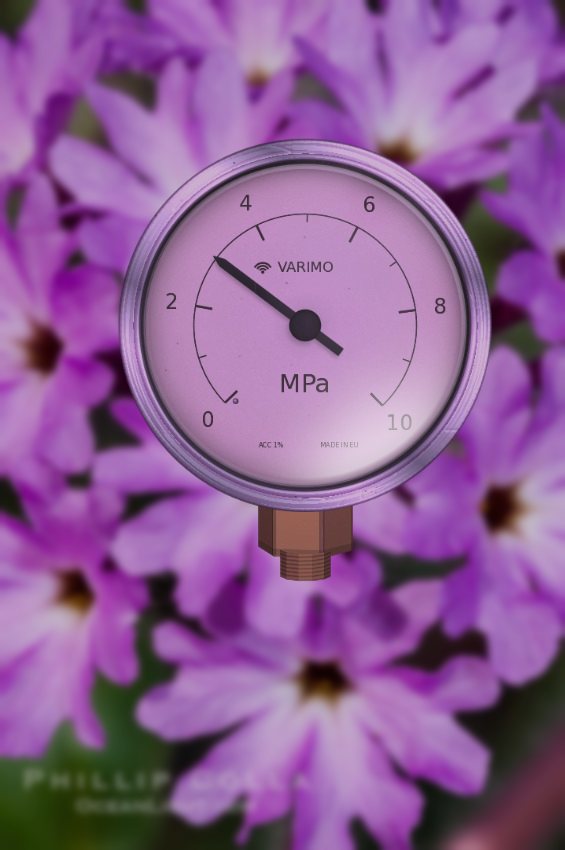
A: {"value": 3, "unit": "MPa"}
